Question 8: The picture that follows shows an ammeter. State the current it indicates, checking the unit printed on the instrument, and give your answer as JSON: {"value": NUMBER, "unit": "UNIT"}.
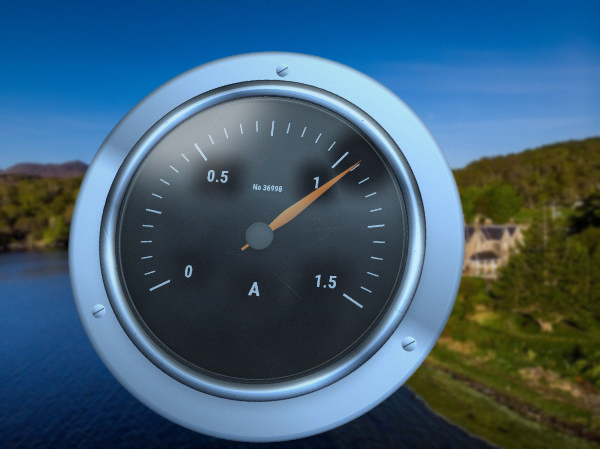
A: {"value": 1.05, "unit": "A"}
